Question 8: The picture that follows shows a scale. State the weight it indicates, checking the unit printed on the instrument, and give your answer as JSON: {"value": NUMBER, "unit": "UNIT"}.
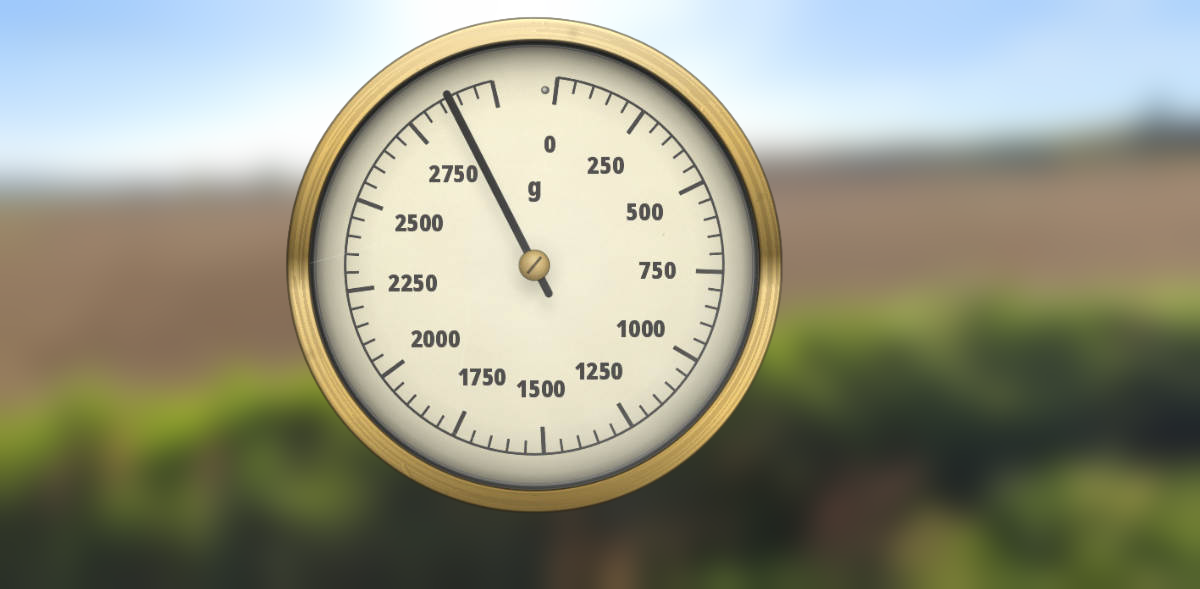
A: {"value": 2875, "unit": "g"}
